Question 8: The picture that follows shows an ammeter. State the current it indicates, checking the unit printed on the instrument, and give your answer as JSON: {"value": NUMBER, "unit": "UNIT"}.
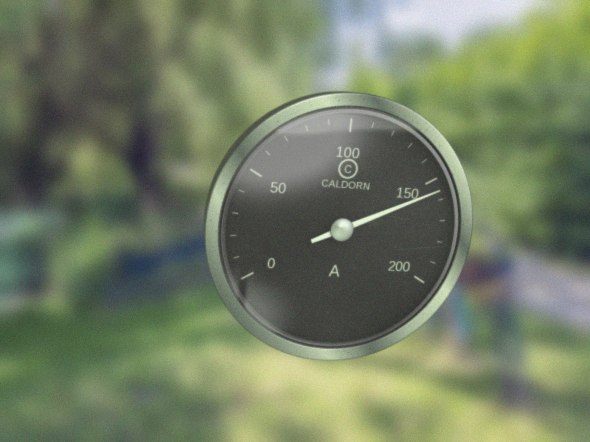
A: {"value": 155, "unit": "A"}
